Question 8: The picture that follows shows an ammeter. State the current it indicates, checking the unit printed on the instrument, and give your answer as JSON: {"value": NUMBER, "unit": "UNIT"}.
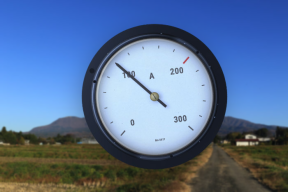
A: {"value": 100, "unit": "A"}
